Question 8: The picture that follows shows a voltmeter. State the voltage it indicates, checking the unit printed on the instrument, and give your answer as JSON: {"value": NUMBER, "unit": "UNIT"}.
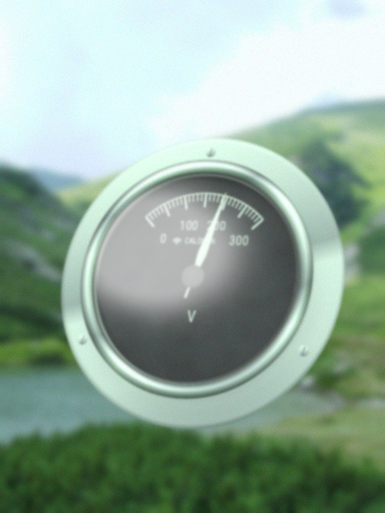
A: {"value": 200, "unit": "V"}
